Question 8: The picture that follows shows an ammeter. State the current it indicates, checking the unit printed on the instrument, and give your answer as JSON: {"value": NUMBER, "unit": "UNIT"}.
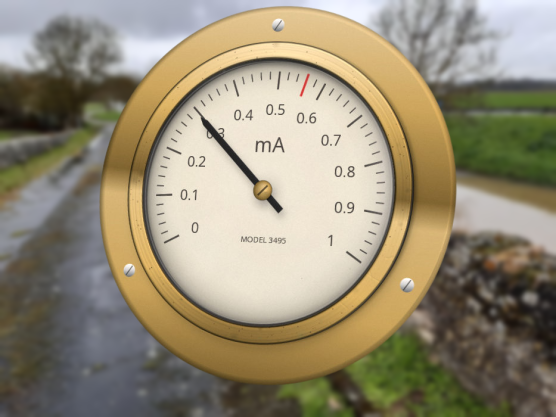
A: {"value": 0.3, "unit": "mA"}
